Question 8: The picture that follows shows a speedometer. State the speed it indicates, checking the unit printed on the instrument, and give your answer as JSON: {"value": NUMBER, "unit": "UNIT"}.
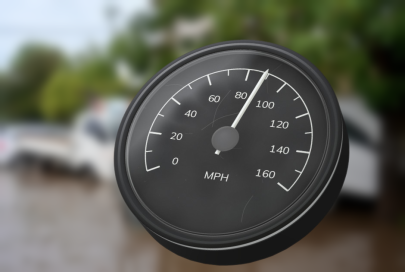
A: {"value": 90, "unit": "mph"}
